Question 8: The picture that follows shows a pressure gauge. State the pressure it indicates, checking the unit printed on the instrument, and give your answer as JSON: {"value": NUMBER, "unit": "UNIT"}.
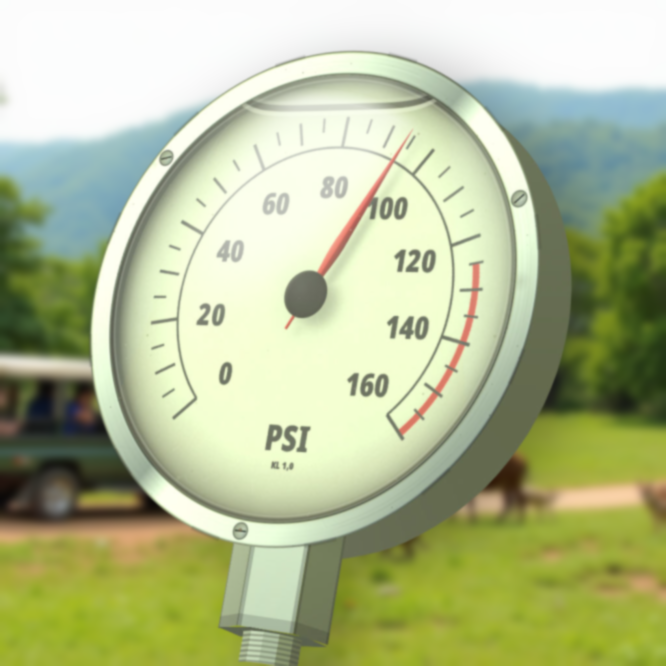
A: {"value": 95, "unit": "psi"}
